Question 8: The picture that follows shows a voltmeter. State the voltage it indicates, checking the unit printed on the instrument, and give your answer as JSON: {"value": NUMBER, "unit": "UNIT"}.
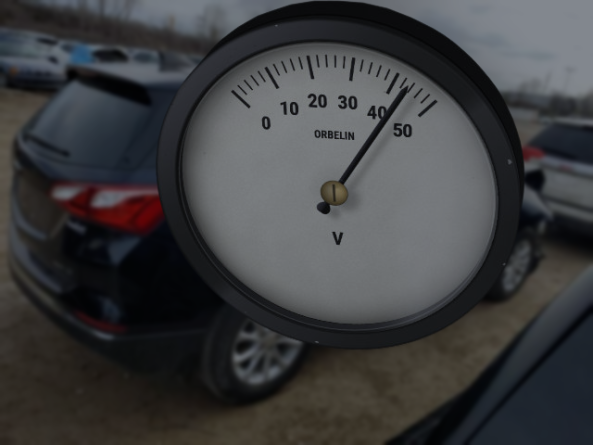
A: {"value": 43, "unit": "V"}
